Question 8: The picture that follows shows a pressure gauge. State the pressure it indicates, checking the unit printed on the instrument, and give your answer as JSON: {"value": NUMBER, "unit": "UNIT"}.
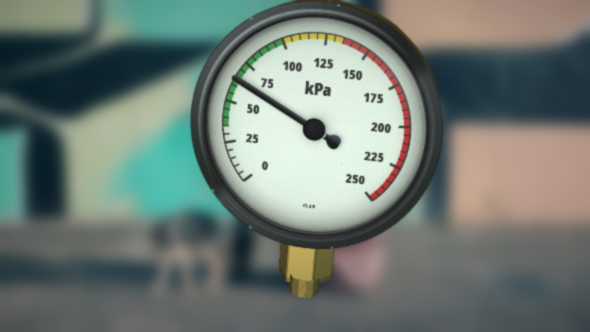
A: {"value": 65, "unit": "kPa"}
